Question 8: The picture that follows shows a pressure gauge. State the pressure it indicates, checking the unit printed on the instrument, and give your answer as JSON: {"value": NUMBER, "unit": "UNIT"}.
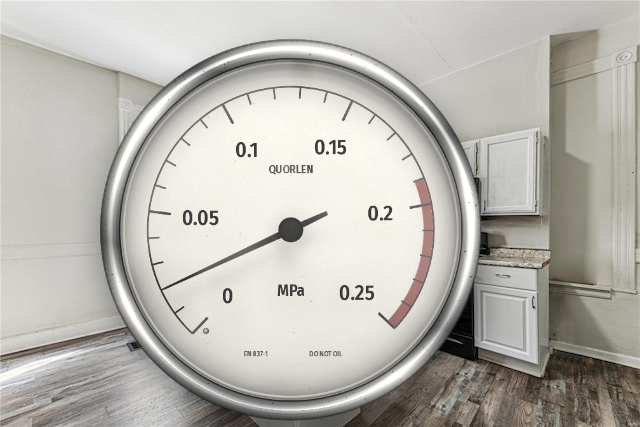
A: {"value": 0.02, "unit": "MPa"}
